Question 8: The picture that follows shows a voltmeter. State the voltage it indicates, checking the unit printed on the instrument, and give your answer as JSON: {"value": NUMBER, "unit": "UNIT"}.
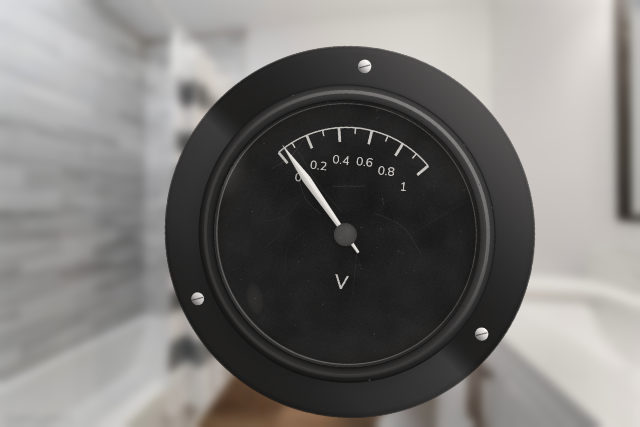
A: {"value": 0.05, "unit": "V"}
